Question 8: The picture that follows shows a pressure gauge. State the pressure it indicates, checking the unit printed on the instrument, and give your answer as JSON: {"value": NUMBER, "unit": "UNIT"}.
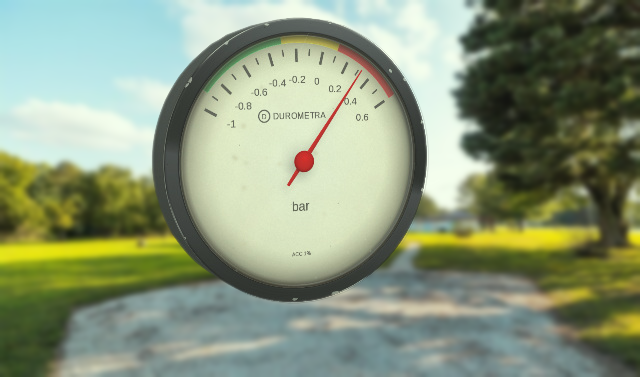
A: {"value": 0.3, "unit": "bar"}
